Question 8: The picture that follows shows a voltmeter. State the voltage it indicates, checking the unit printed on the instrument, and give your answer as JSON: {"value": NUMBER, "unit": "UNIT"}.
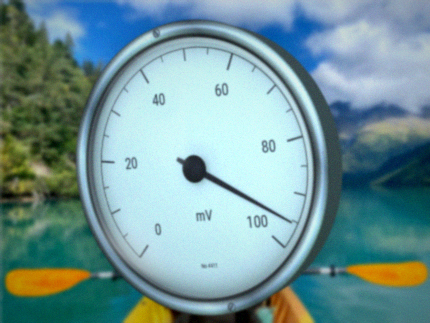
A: {"value": 95, "unit": "mV"}
